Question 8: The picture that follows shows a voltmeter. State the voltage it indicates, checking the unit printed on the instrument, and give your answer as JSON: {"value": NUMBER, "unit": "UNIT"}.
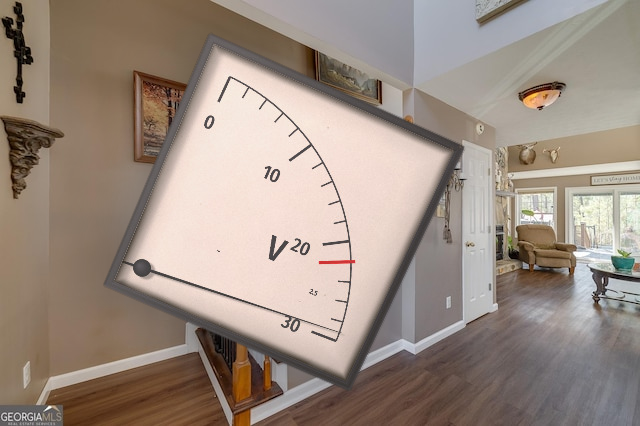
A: {"value": 29, "unit": "V"}
